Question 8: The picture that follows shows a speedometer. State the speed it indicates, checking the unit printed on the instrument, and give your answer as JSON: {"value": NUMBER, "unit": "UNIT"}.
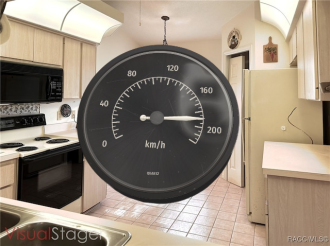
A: {"value": 190, "unit": "km/h"}
